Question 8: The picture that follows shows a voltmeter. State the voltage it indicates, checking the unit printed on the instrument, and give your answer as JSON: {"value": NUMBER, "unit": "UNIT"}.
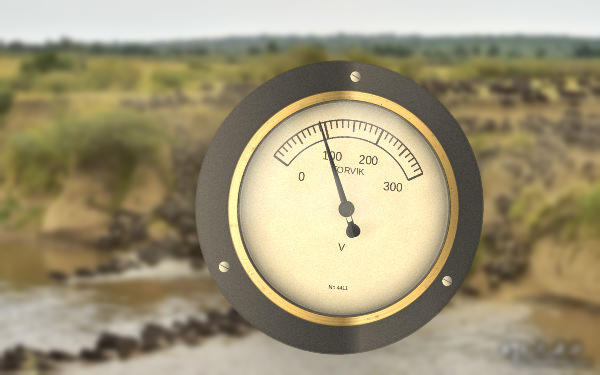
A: {"value": 90, "unit": "V"}
